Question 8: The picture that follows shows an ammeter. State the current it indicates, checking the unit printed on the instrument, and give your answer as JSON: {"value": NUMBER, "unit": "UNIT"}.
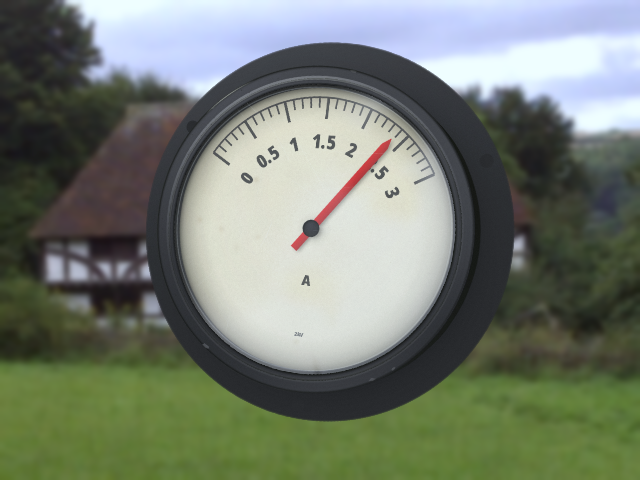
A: {"value": 2.4, "unit": "A"}
